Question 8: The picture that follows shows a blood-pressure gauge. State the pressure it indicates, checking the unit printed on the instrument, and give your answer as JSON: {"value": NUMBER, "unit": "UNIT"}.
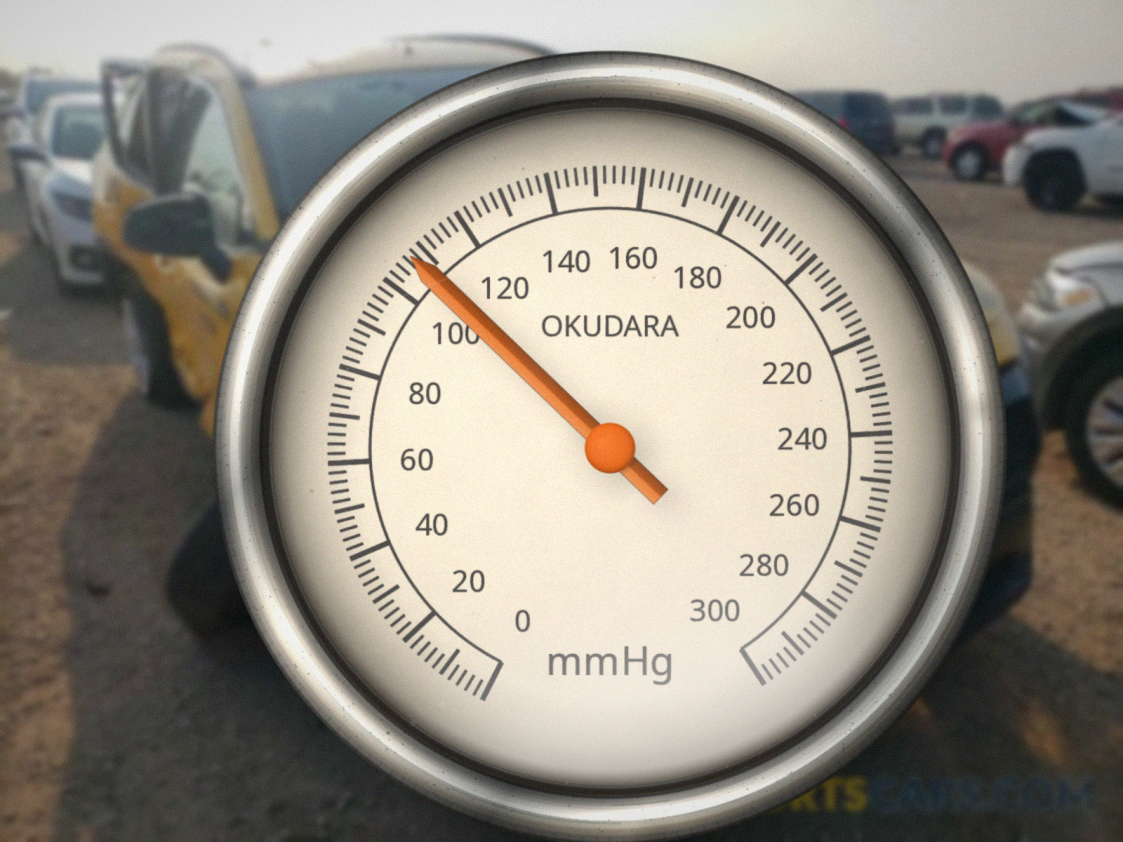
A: {"value": 107, "unit": "mmHg"}
